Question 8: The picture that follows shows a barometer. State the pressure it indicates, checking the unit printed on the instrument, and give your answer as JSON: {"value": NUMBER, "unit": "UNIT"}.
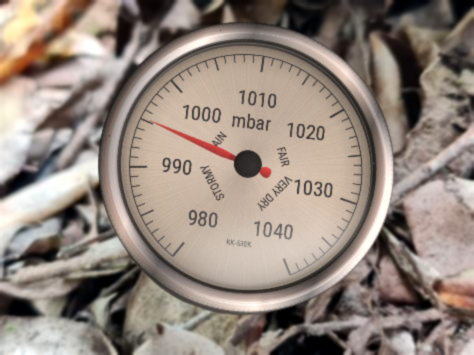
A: {"value": 995, "unit": "mbar"}
